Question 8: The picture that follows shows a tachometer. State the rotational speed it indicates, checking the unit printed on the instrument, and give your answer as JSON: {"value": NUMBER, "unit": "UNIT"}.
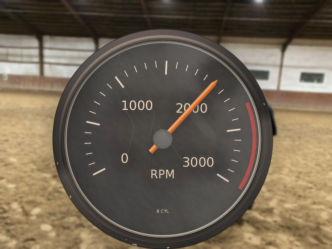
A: {"value": 2000, "unit": "rpm"}
